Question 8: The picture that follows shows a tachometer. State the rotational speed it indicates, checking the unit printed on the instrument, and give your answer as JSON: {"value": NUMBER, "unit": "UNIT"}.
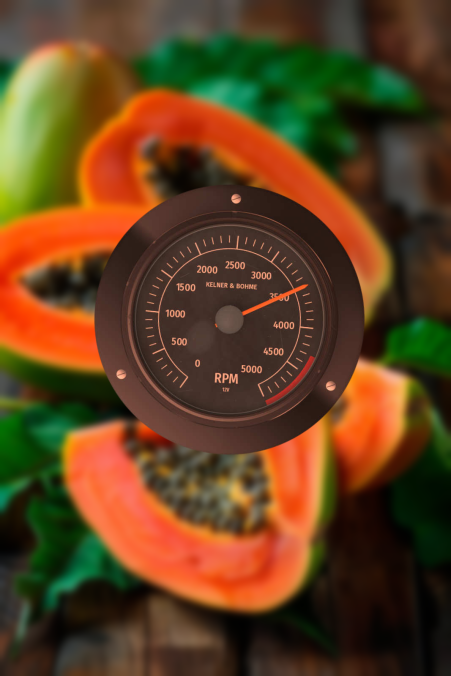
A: {"value": 3500, "unit": "rpm"}
